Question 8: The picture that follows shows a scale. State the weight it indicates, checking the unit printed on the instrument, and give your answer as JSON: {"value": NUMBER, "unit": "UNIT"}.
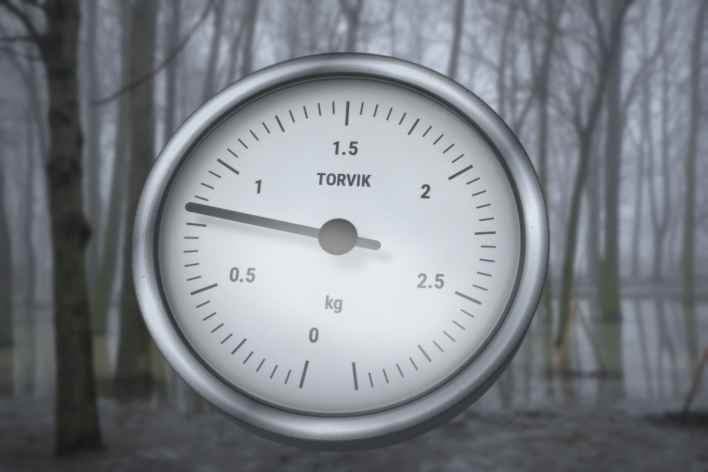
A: {"value": 0.8, "unit": "kg"}
